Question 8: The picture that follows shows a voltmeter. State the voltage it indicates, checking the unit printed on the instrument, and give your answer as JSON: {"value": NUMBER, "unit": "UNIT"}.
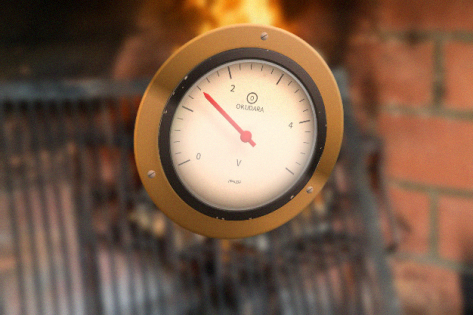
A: {"value": 1.4, "unit": "V"}
